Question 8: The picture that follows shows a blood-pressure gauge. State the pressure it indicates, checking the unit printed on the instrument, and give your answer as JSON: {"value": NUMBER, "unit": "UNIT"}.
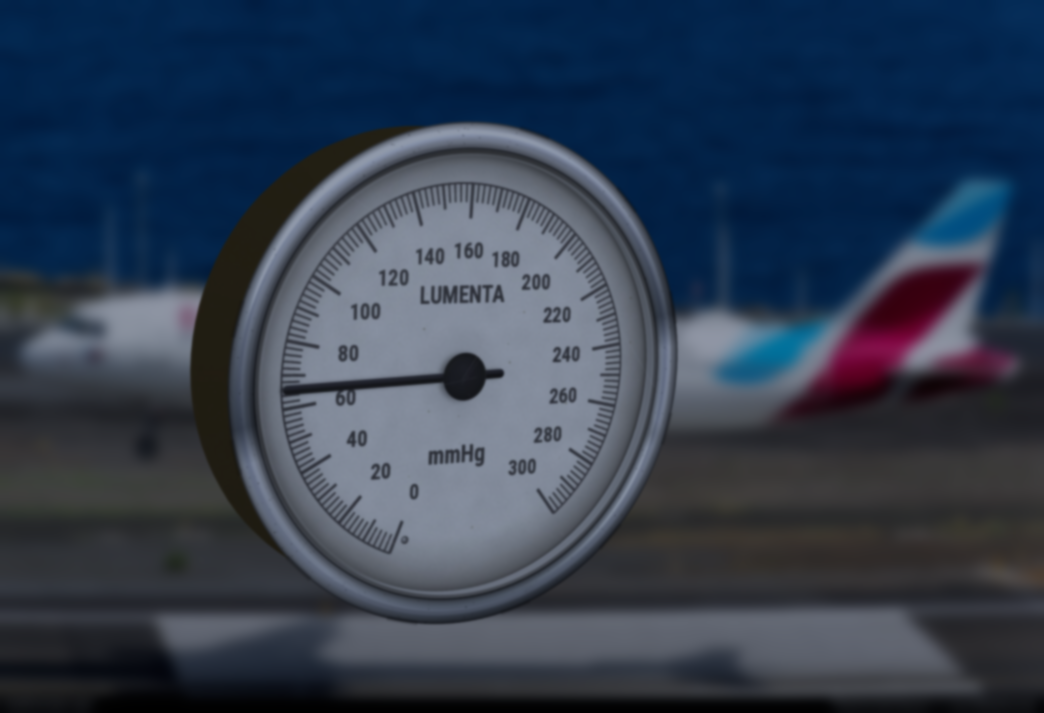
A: {"value": 66, "unit": "mmHg"}
